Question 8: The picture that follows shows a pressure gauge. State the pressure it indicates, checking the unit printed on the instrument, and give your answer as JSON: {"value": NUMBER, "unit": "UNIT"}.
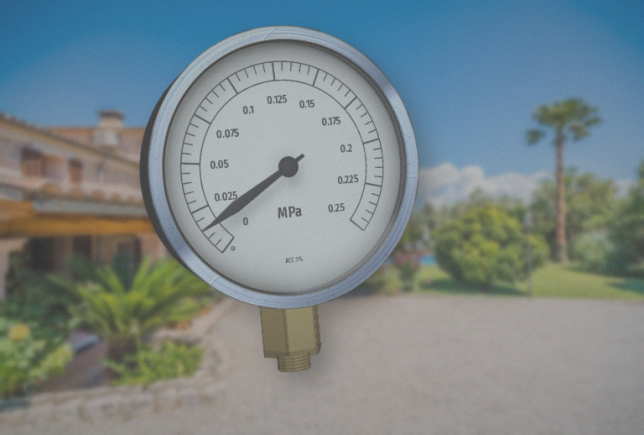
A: {"value": 0.015, "unit": "MPa"}
